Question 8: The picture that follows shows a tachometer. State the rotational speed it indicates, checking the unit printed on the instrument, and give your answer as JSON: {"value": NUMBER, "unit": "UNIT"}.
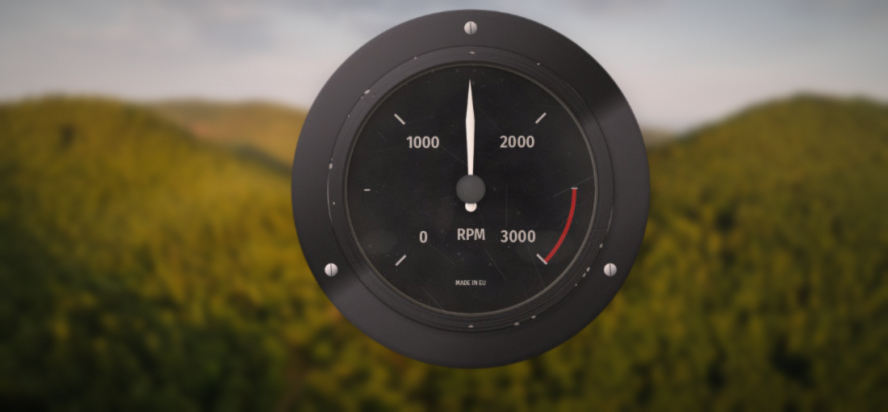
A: {"value": 1500, "unit": "rpm"}
